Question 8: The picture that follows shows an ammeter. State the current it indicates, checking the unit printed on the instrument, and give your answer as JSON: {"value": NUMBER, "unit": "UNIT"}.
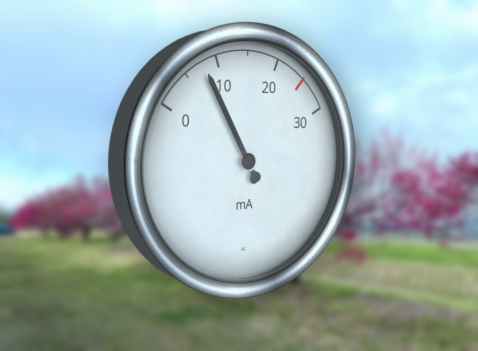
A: {"value": 7.5, "unit": "mA"}
